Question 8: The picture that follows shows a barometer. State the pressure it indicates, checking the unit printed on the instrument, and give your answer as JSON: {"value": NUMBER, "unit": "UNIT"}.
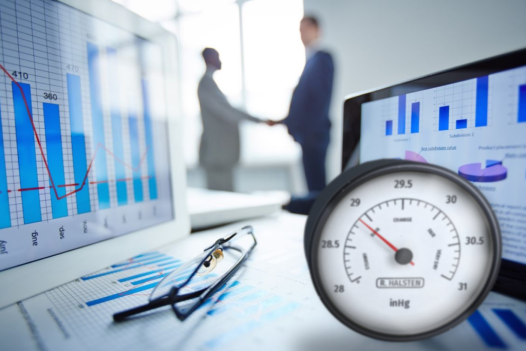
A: {"value": 28.9, "unit": "inHg"}
